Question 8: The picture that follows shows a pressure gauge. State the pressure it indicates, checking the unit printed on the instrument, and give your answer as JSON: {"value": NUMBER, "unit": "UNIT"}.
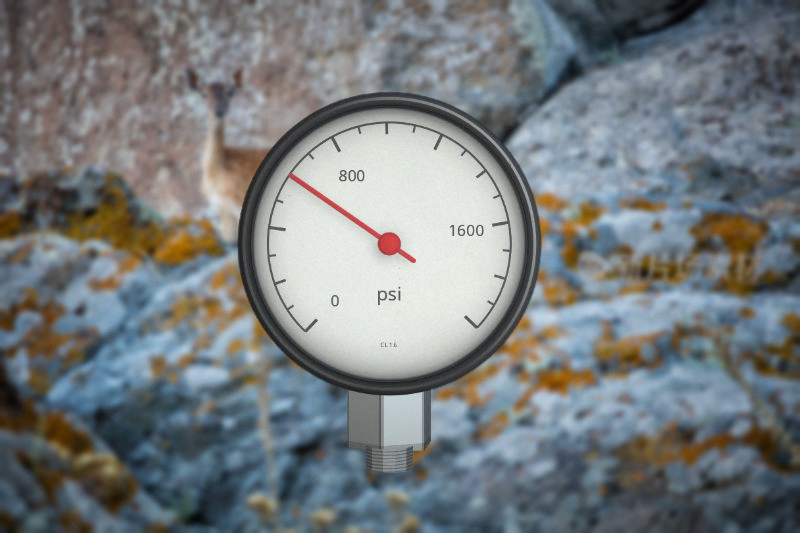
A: {"value": 600, "unit": "psi"}
